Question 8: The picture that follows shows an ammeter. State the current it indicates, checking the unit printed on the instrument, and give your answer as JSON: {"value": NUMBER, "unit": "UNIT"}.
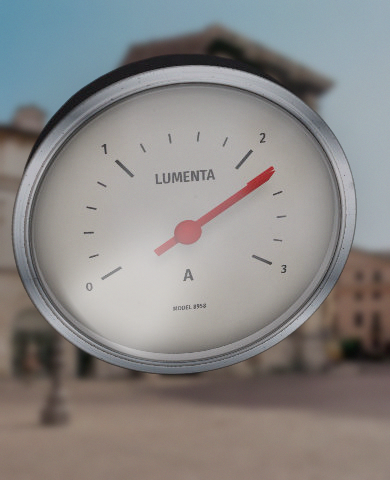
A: {"value": 2.2, "unit": "A"}
